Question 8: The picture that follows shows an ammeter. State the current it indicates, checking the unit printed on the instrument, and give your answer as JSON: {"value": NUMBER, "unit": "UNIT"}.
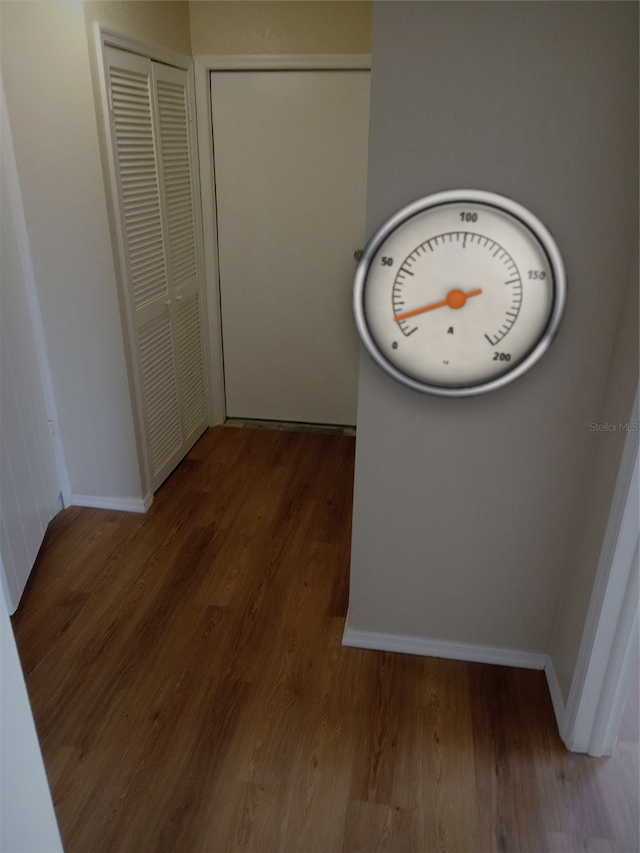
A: {"value": 15, "unit": "A"}
